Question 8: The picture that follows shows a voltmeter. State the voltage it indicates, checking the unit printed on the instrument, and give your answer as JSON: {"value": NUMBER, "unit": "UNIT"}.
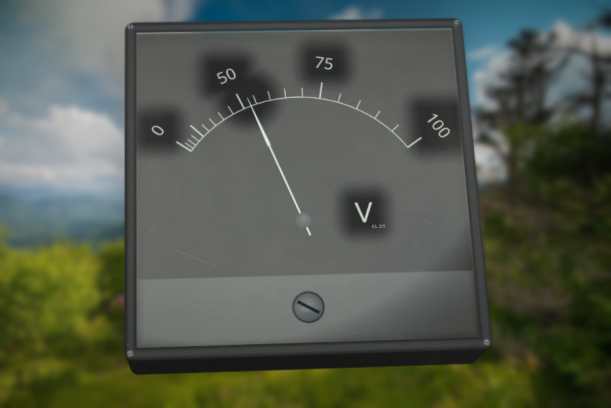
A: {"value": 52.5, "unit": "V"}
